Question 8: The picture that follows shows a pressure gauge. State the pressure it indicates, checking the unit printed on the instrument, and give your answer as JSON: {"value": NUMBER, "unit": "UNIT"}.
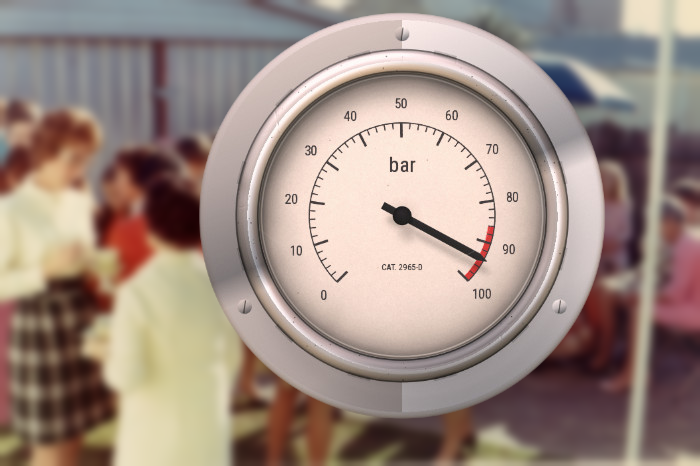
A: {"value": 94, "unit": "bar"}
